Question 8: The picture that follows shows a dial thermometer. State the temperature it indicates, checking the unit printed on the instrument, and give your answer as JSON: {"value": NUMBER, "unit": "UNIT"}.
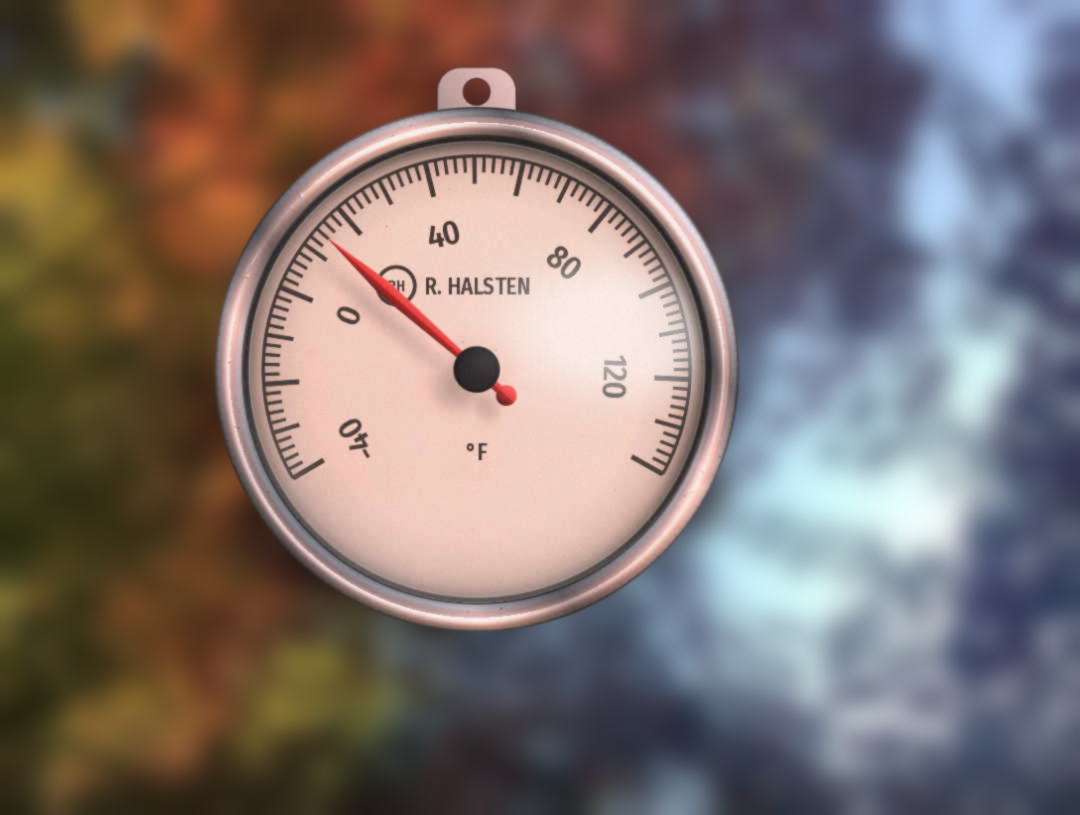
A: {"value": 14, "unit": "°F"}
